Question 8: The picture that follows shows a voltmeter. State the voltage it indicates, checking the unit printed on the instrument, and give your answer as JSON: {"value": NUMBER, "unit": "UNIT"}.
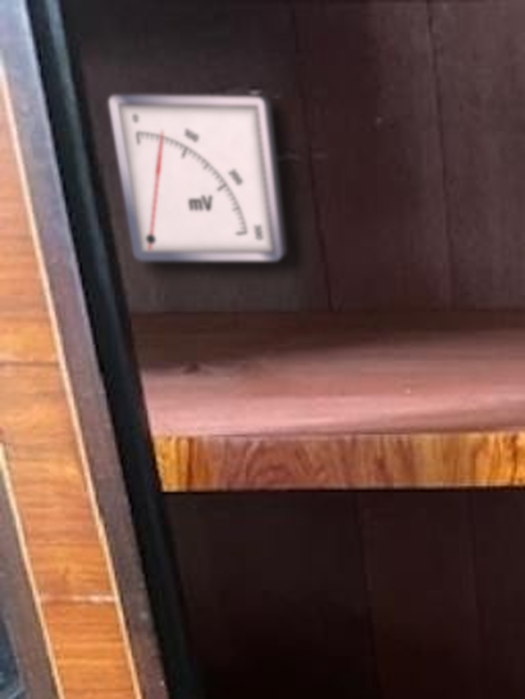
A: {"value": 50, "unit": "mV"}
